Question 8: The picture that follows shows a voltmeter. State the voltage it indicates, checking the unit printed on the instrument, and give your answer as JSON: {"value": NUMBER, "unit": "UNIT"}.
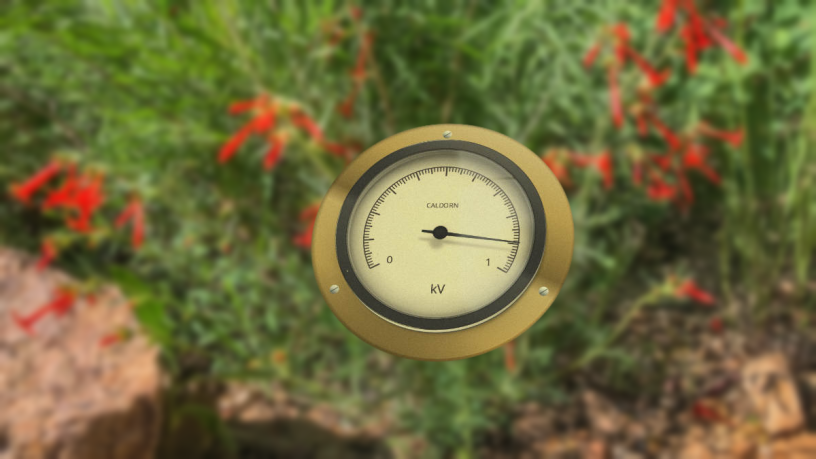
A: {"value": 0.9, "unit": "kV"}
